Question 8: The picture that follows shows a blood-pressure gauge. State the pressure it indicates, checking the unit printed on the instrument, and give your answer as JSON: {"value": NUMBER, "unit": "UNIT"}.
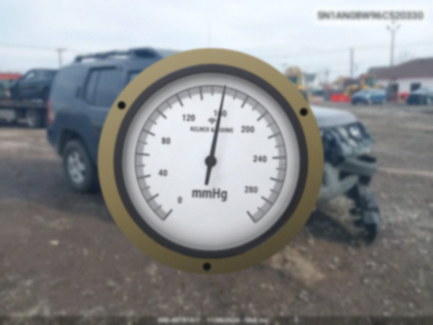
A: {"value": 160, "unit": "mmHg"}
